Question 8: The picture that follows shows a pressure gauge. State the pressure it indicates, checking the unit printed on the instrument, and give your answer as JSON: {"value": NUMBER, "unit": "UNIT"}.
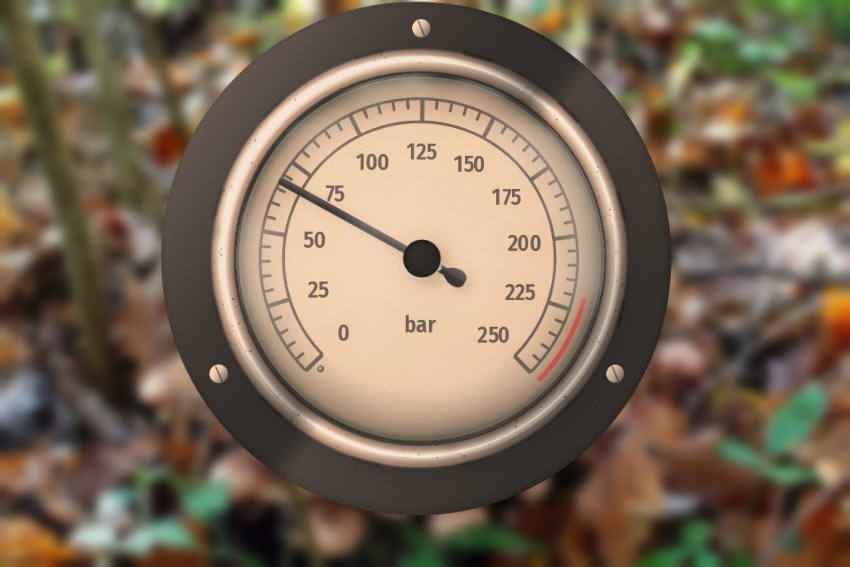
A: {"value": 67.5, "unit": "bar"}
